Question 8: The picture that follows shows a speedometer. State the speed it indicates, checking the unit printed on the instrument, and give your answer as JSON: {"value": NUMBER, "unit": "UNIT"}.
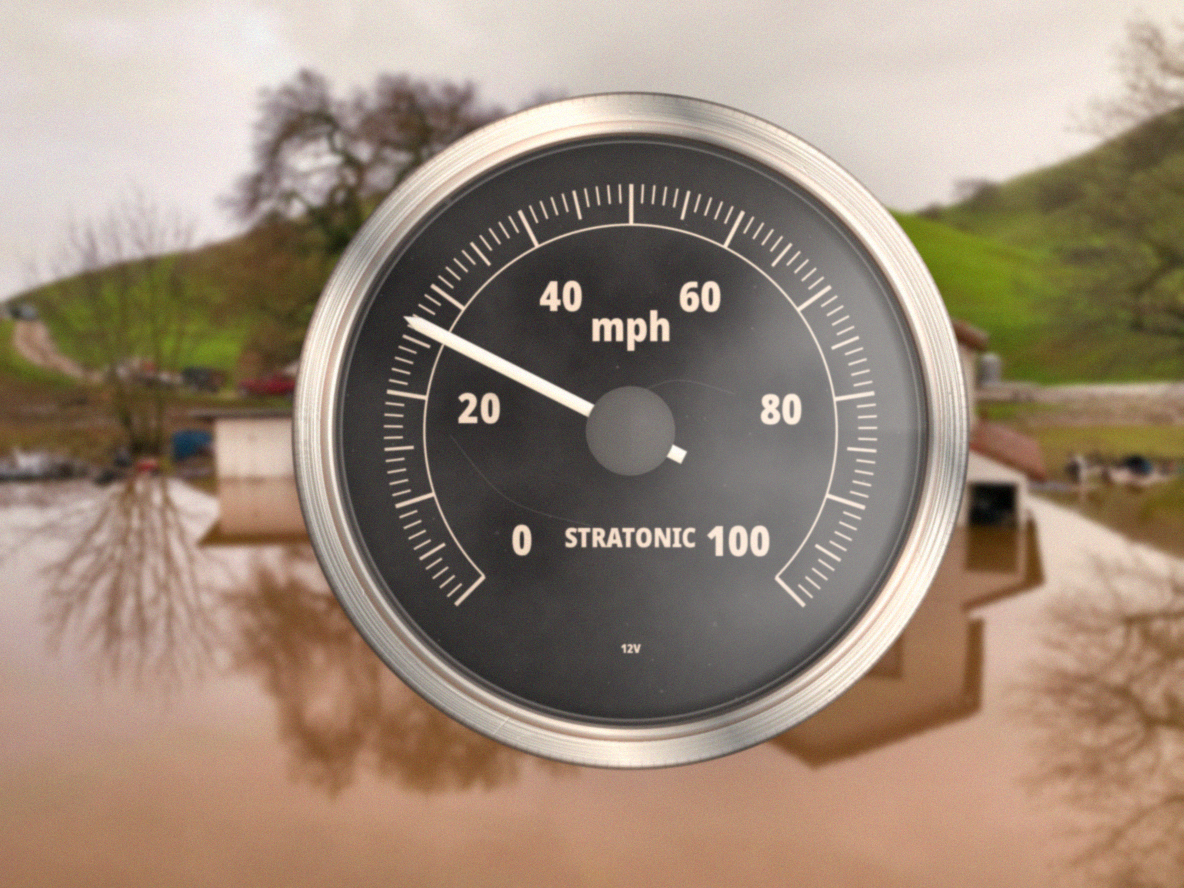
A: {"value": 26.5, "unit": "mph"}
